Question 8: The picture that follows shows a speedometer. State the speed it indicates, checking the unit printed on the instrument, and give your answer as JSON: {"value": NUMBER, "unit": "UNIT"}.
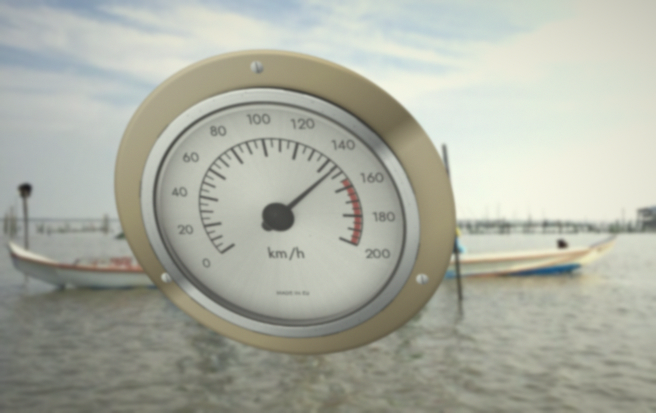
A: {"value": 145, "unit": "km/h"}
